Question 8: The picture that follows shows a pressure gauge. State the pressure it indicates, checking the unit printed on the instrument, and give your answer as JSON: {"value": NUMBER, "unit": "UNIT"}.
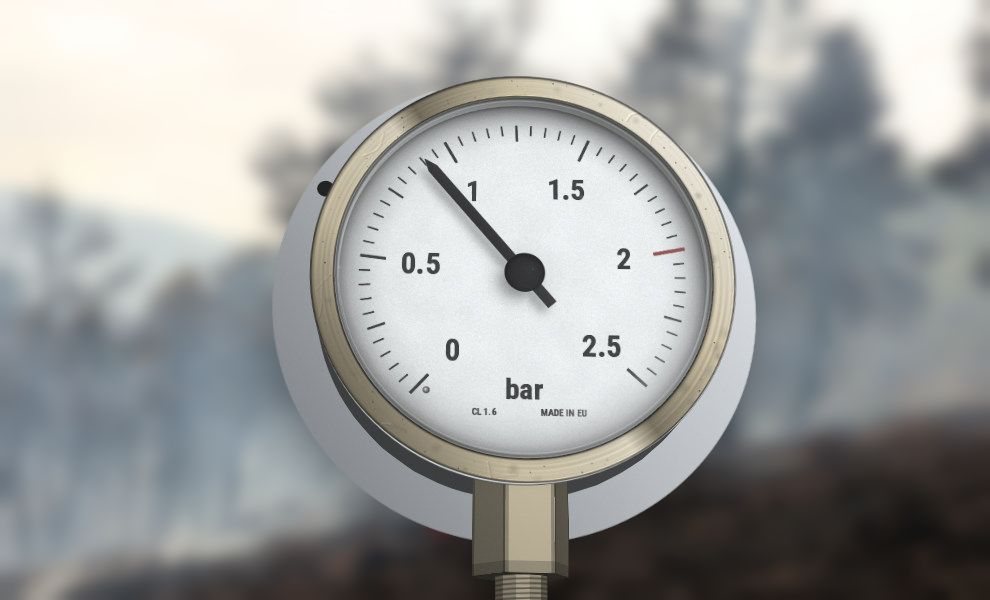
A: {"value": 0.9, "unit": "bar"}
